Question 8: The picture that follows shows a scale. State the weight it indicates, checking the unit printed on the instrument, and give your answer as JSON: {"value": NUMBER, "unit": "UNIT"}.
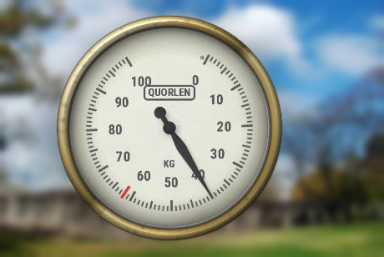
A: {"value": 40, "unit": "kg"}
